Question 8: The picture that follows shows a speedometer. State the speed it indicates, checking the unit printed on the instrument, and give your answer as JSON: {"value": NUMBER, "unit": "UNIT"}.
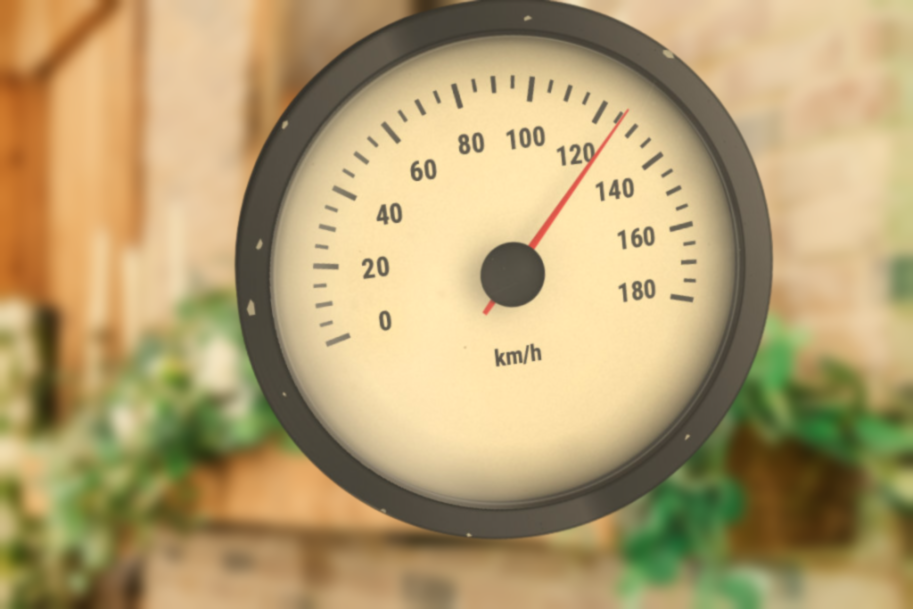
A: {"value": 125, "unit": "km/h"}
